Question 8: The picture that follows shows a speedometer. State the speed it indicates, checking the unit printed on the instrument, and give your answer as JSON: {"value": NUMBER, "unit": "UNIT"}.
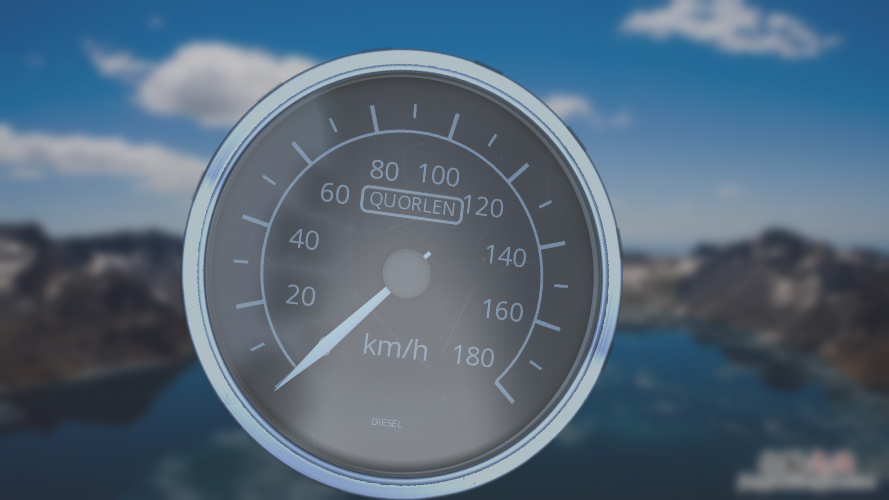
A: {"value": 0, "unit": "km/h"}
